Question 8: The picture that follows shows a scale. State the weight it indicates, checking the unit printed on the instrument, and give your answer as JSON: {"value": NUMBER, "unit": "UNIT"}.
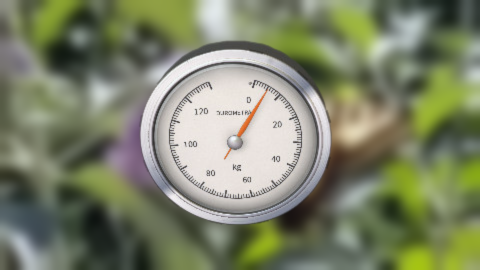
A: {"value": 5, "unit": "kg"}
